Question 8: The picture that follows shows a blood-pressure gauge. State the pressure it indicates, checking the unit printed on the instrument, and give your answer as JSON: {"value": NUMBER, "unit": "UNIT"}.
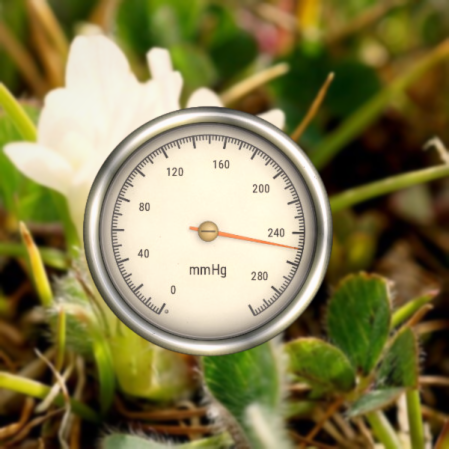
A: {"value": 250, "unit": "mmHg"}
